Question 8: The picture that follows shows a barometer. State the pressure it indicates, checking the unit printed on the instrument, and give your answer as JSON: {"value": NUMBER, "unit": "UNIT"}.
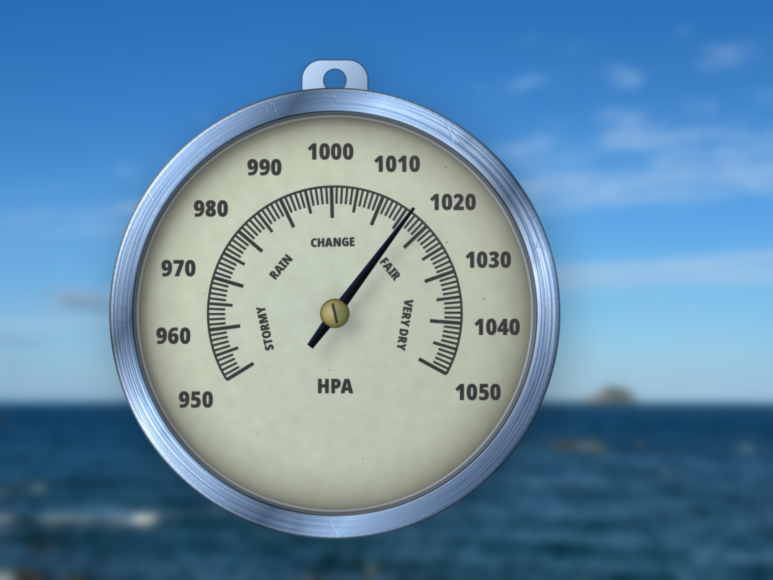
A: {"value": 1016, "unit": "hPa"}
